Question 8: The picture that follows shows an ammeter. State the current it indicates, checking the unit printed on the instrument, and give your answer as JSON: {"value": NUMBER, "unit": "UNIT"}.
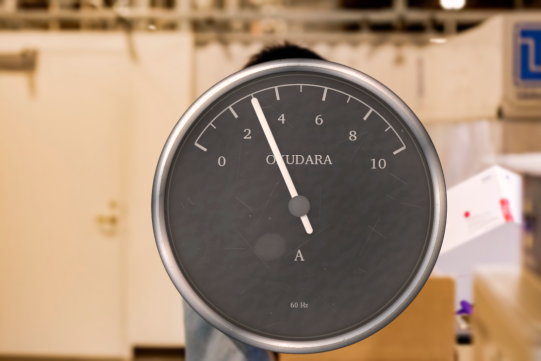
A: {"value": 3, "unit": "A"}
